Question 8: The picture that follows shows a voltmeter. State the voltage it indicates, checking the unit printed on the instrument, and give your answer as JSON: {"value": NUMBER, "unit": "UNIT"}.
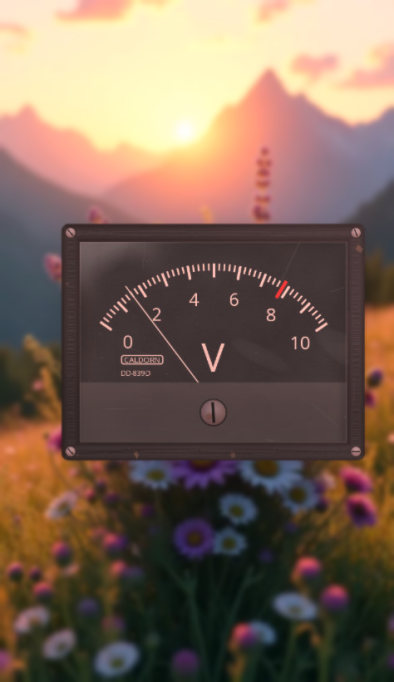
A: {"value": 1.6, "unit": "V"}
